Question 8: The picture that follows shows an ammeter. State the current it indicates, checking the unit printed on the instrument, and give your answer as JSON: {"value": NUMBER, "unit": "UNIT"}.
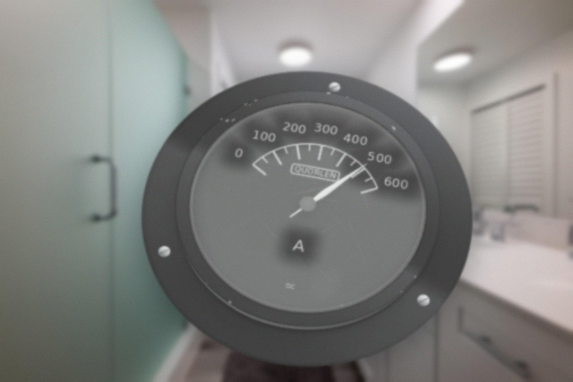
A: {"value": 500, "unit": "A"}
